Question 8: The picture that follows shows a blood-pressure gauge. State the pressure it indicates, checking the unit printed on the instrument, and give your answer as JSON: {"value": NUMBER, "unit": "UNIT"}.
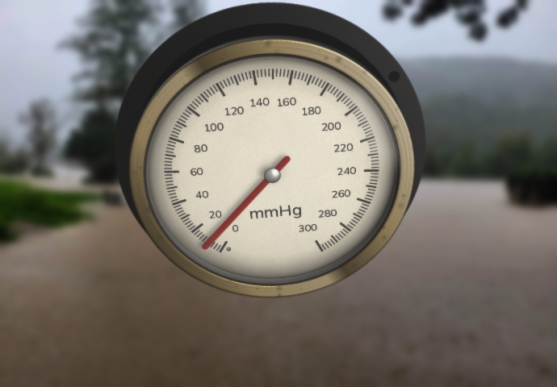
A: {"value": 10, "unit": "mmHg"}
